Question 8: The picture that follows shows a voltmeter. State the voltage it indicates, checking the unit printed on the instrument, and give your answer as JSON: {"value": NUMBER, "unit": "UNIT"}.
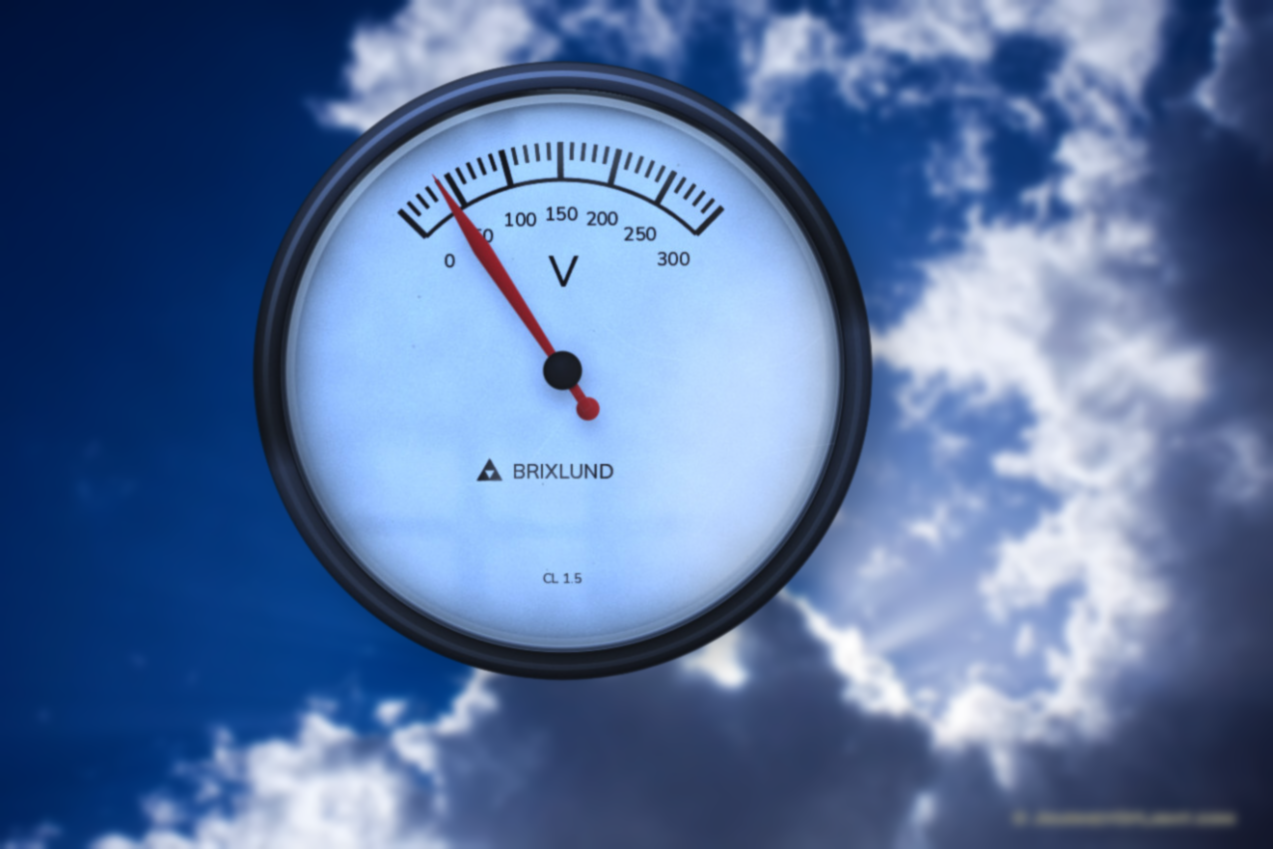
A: {"value": 40, "unit": "V"}
